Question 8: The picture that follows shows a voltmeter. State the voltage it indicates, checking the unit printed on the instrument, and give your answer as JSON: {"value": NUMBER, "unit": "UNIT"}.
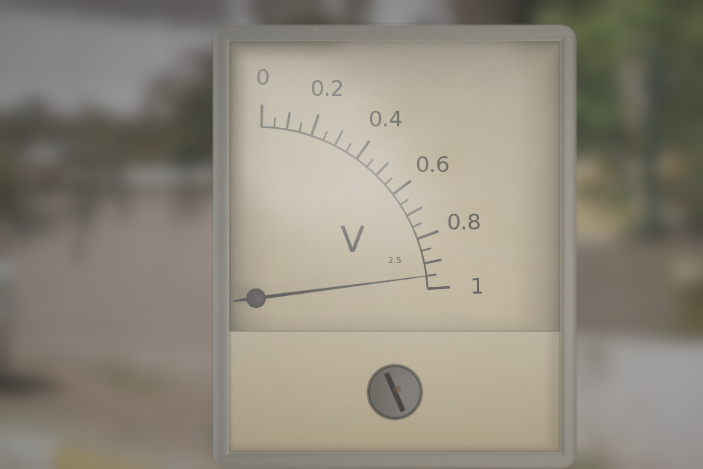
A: {"value": 0.95, "unit": "V"}
